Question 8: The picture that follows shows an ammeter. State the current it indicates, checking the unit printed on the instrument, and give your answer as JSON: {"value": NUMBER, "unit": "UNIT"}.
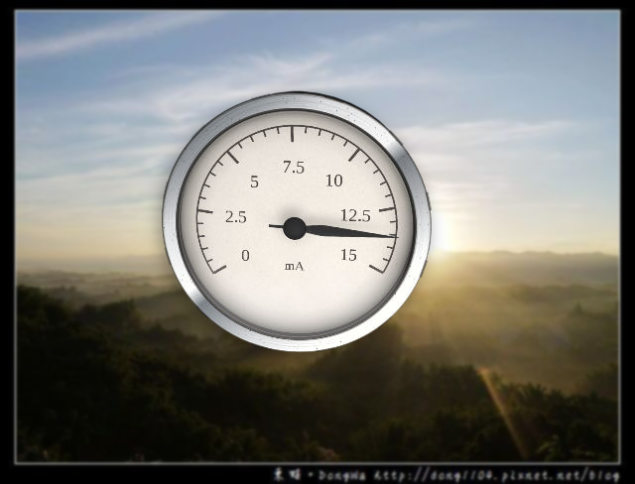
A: {"value": 13.5, "unit": "mA"}
